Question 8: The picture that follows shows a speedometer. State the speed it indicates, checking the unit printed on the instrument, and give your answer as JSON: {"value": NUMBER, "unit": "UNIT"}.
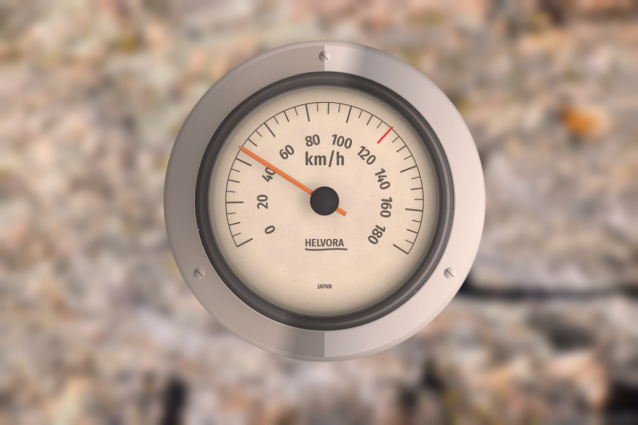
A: {"value": 45, "unit": "km/h"}
